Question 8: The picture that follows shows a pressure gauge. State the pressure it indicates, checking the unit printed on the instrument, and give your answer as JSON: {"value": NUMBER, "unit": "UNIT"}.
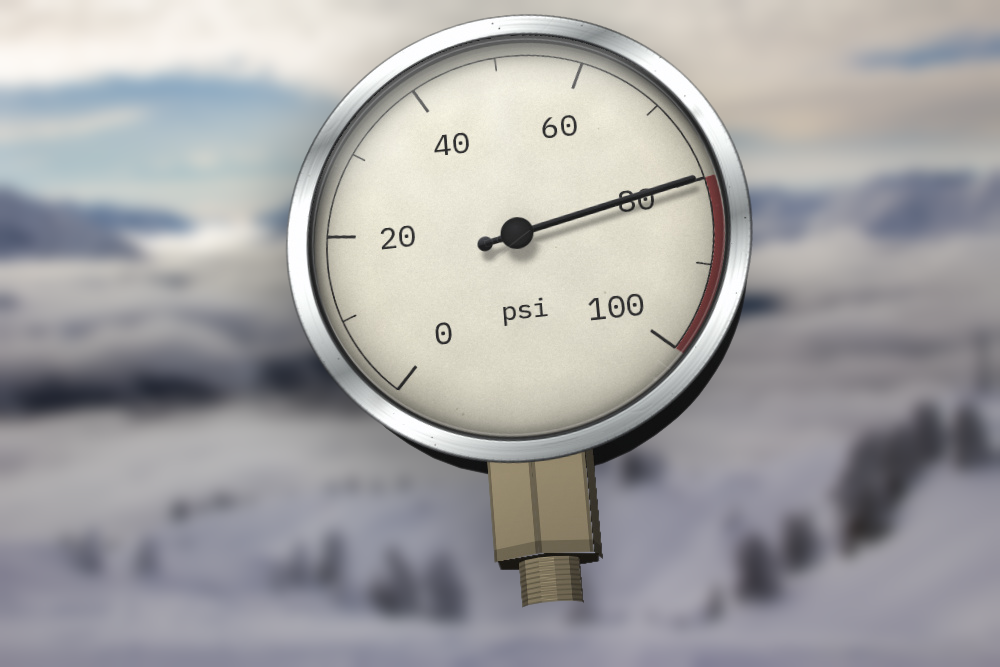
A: {"value": 80, "unit": "psi"}
